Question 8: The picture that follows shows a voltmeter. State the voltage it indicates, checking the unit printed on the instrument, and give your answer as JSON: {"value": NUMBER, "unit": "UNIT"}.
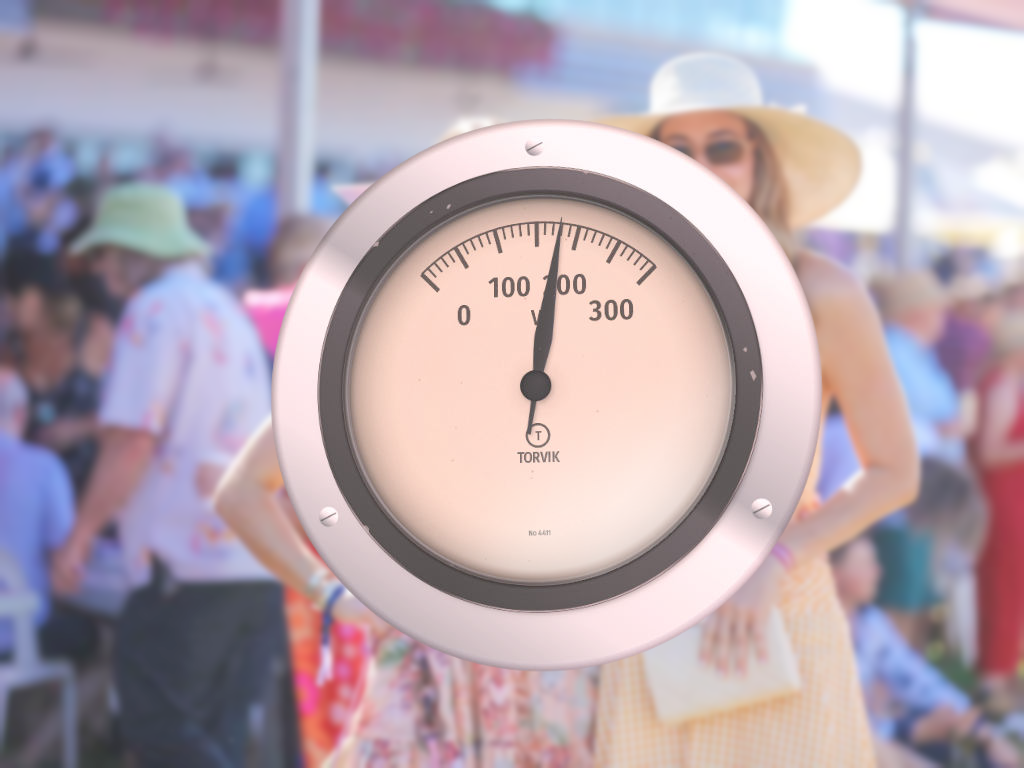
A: {"value": 180, "unit": "V"}
